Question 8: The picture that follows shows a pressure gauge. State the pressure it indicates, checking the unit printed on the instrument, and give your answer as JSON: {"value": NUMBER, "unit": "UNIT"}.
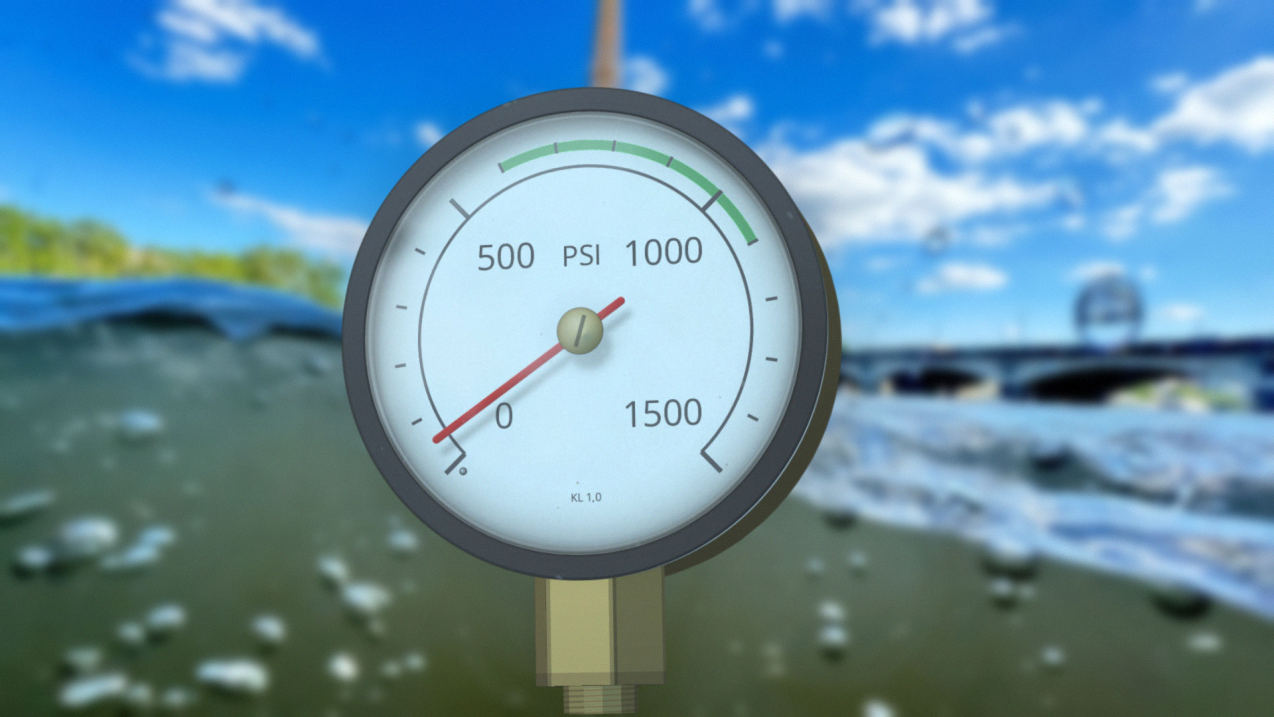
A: {"value": 50, "unit": "psi"}
